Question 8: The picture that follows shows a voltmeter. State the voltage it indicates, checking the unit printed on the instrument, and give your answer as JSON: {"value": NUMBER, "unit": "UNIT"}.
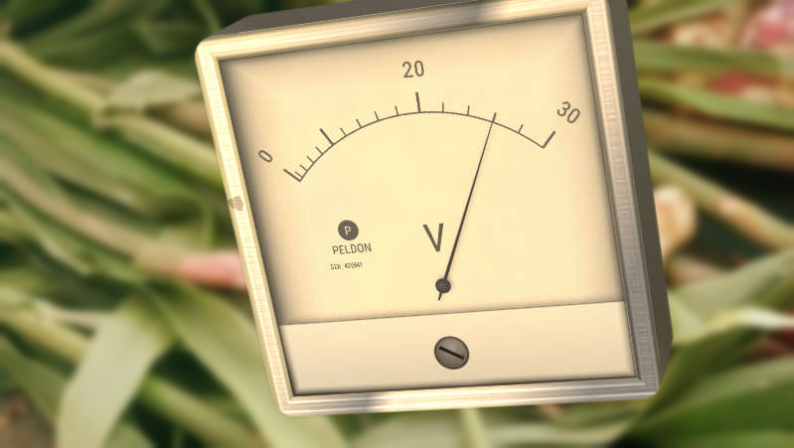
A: {"value": 26, "unit": "V"}
